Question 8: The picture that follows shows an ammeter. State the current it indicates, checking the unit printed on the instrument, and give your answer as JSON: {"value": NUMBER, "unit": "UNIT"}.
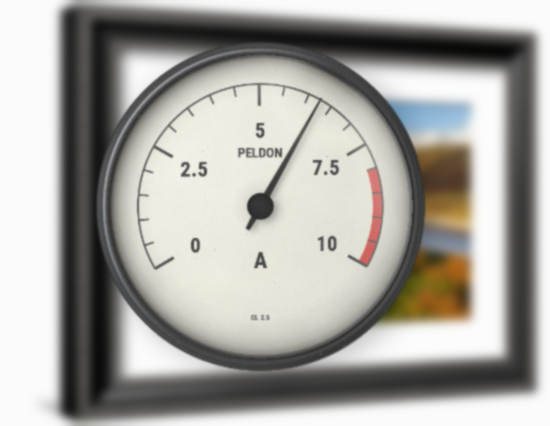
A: {"value": 6.25, "unit": "A"}
